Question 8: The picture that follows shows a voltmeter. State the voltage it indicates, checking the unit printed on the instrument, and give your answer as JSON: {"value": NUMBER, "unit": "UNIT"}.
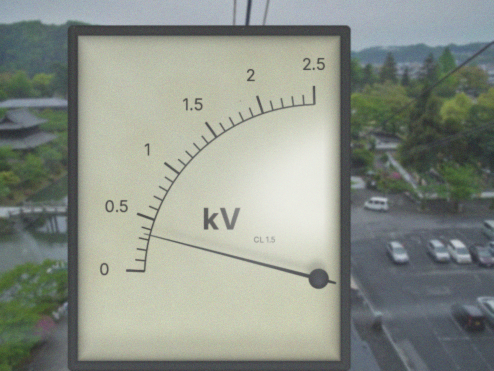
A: {"value": 0.35, "unit": "kV"}
